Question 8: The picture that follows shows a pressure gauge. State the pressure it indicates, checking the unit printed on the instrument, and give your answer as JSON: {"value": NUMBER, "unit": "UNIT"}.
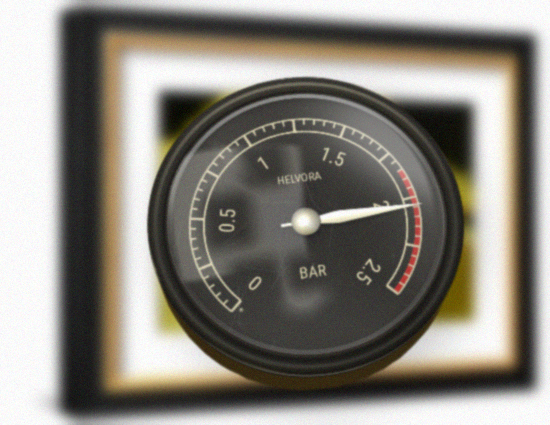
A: {"value": 2.05, "unit": "bar"}
